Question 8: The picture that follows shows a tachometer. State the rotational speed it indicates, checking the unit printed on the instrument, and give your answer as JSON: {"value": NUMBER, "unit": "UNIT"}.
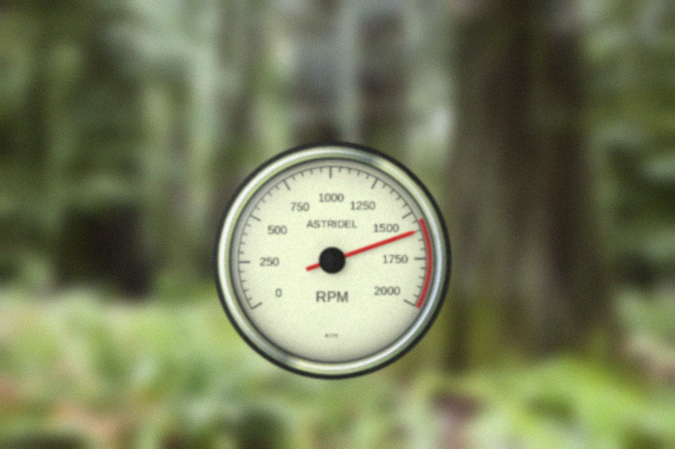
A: {"value": 1600, "unit": "rpm"}
